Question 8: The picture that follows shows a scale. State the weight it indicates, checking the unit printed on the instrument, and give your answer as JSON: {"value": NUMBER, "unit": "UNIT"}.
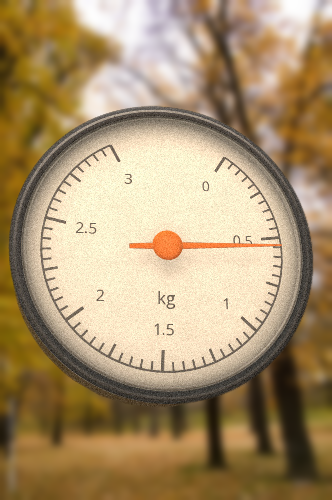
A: {"value": 0.55, "unit": "kg"}
